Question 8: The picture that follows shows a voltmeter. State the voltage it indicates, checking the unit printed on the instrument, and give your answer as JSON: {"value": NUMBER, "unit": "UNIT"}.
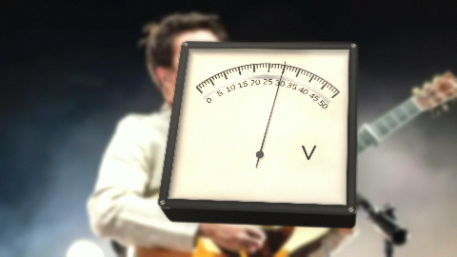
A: {"value": 30, "unit": "V"}
